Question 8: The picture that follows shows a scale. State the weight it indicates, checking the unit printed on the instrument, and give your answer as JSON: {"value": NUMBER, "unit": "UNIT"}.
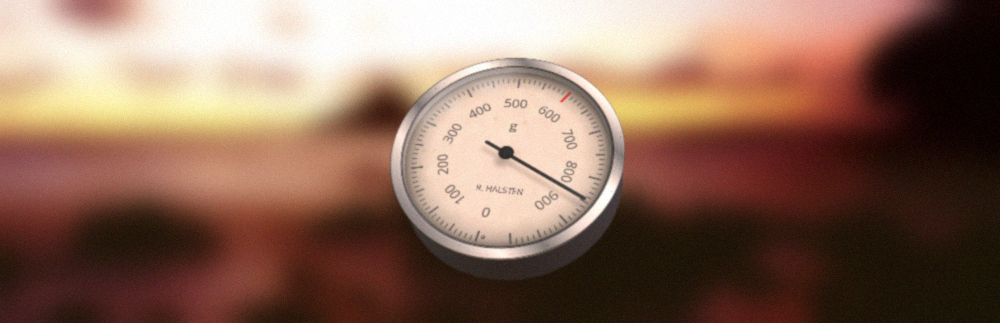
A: {"value": 850, "unit": "g"}
